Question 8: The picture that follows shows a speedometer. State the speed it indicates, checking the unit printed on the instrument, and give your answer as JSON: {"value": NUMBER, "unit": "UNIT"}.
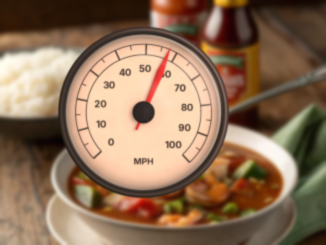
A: {"value": 57.5, "unit": "mph"}
